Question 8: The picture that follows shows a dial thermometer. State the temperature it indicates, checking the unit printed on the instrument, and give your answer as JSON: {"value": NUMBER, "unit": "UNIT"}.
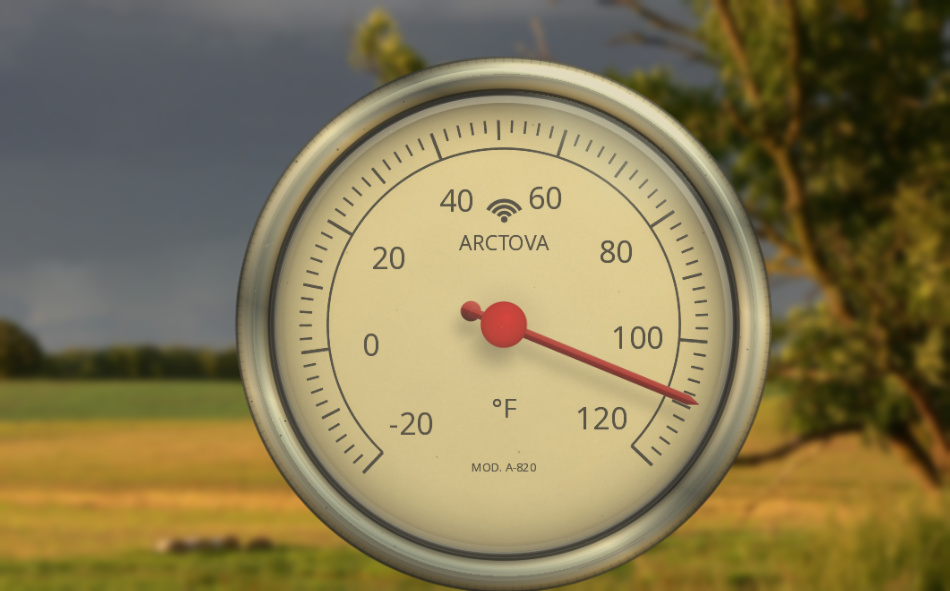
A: {"value": 109, "unit": "°F"}
